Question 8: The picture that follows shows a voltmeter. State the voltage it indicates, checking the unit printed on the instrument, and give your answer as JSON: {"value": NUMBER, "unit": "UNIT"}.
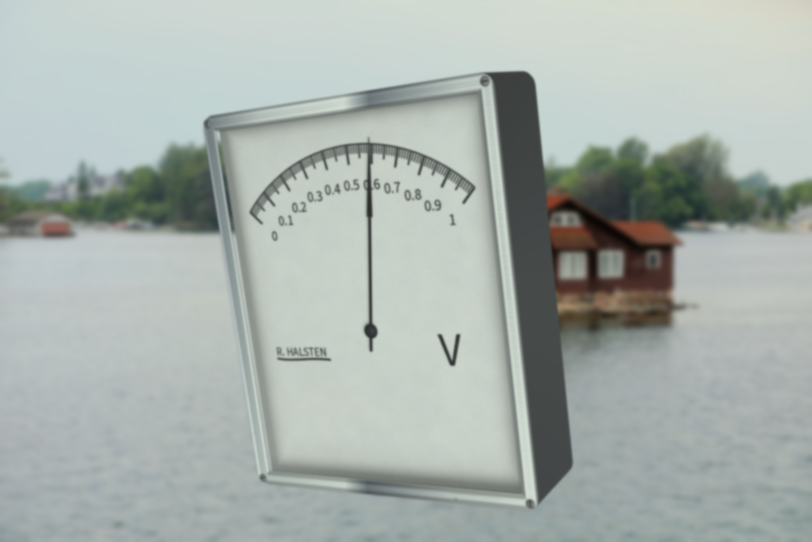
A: {"value": 0.6, "unit": "V"}
